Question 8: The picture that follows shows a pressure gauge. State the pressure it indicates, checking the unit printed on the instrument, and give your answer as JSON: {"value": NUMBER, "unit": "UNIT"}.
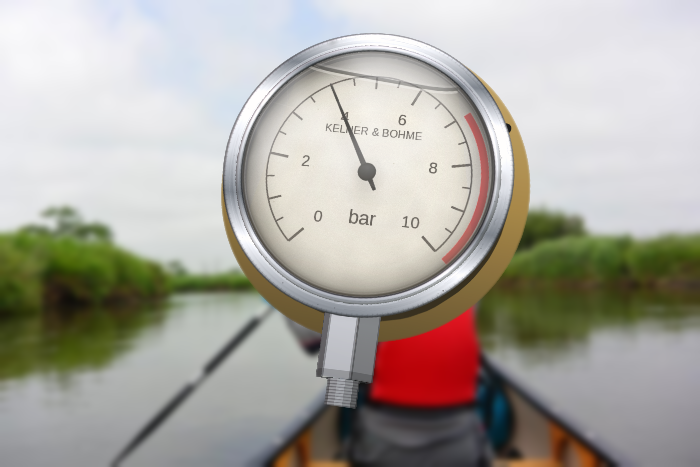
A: {"value": 4, "unit": "bar"}
